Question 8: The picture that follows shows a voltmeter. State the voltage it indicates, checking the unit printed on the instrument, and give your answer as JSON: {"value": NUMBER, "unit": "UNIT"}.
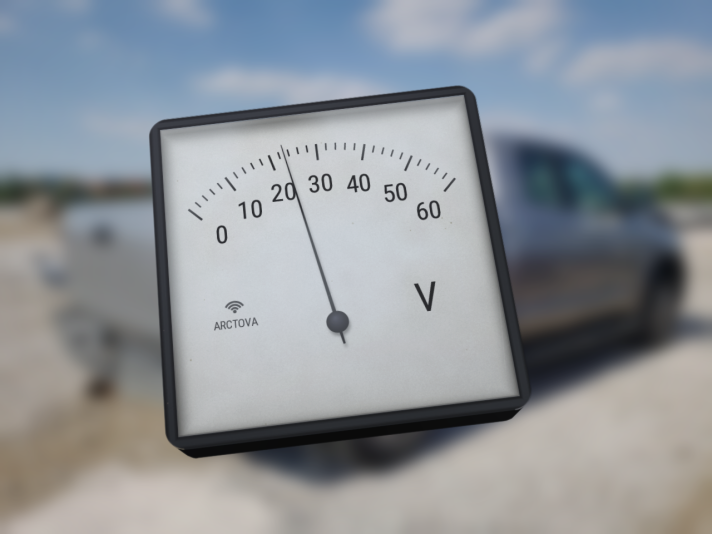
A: {"value": 23, "unit": "V"}
